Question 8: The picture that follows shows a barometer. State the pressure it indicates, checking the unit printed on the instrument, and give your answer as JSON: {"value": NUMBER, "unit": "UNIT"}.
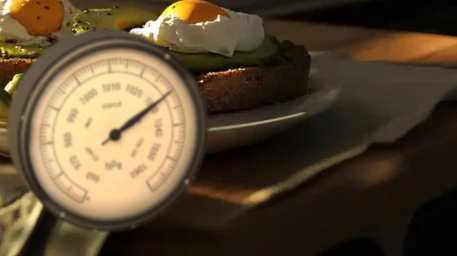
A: {"value": 1030, "unit": "hPa"}
